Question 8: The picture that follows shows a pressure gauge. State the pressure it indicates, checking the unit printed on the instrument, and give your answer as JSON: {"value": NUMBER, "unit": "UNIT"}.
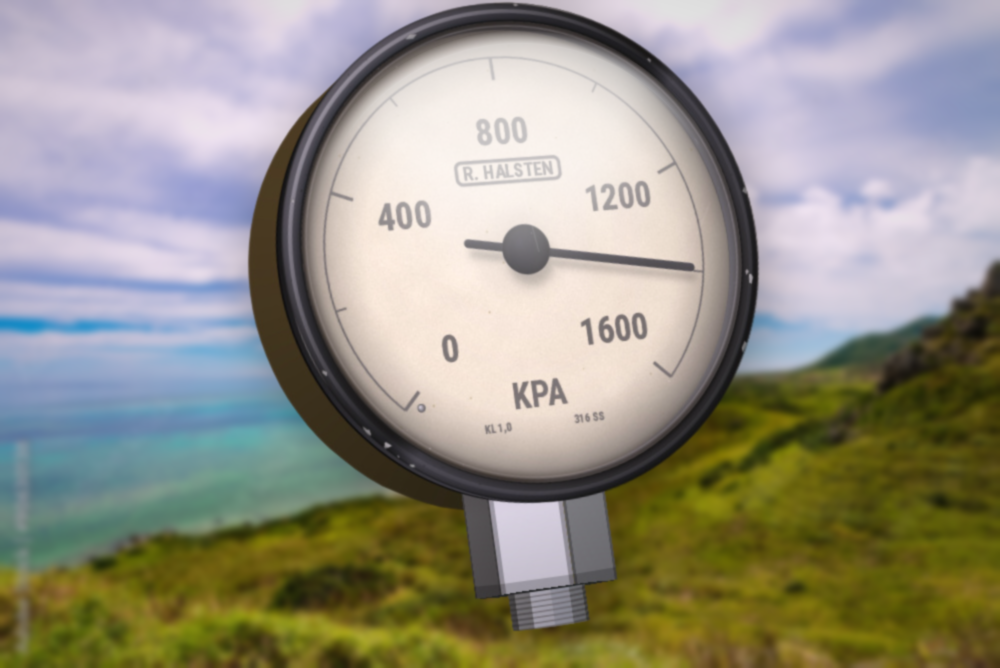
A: {"value": 1400, "unit": "kPa"}
